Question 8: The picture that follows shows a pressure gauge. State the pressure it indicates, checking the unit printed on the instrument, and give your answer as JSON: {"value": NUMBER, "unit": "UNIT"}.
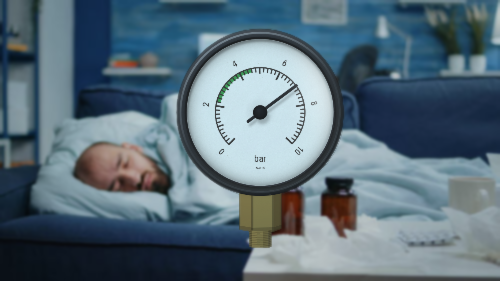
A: {"value": 7, "unit": "bar"}
